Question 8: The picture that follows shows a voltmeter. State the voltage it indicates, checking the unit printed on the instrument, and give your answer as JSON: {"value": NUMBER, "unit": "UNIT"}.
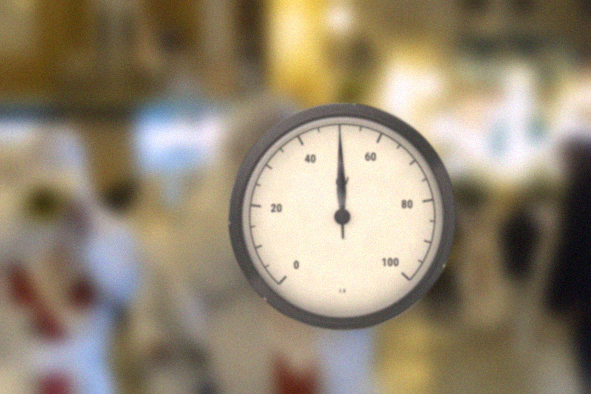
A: {"value": 50, "unit": "mV"}
